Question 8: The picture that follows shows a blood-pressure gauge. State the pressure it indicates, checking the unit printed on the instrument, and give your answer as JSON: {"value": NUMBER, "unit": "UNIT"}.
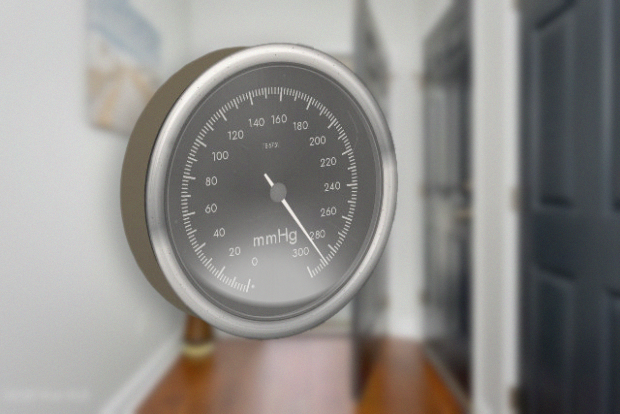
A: {"value": 290, "unit": "mmHg"}
